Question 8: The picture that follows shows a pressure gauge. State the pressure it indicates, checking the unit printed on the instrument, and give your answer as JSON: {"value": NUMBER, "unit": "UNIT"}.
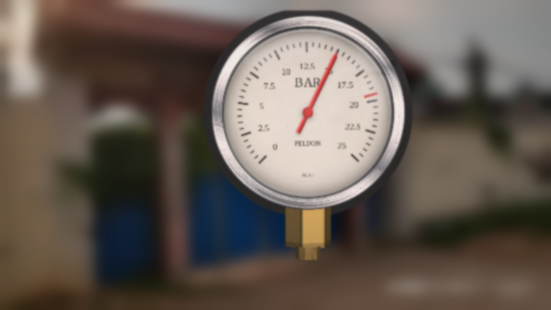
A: {"value": 15, "unit": "bar"}
